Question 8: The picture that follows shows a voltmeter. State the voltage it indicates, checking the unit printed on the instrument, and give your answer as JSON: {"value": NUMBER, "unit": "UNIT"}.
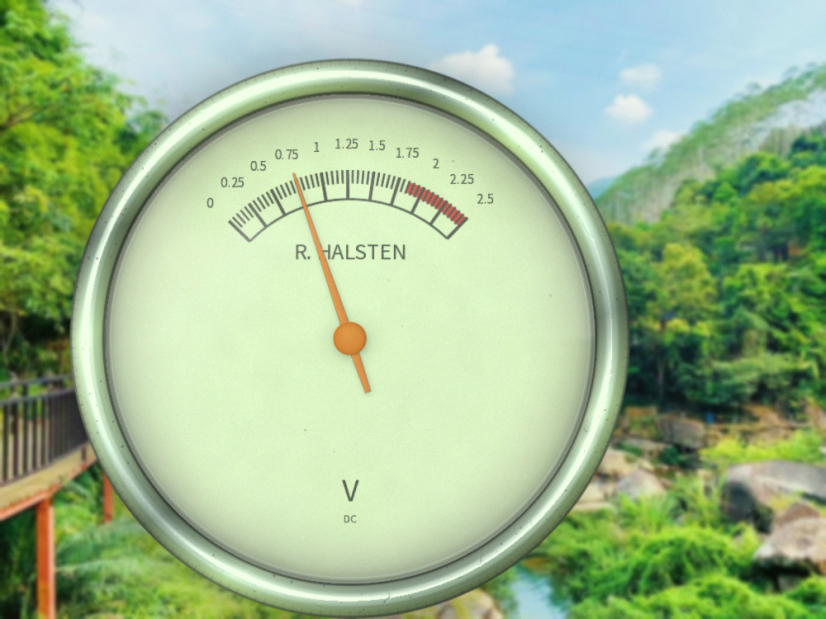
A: {"value": 0.75, "unit": "V"}
